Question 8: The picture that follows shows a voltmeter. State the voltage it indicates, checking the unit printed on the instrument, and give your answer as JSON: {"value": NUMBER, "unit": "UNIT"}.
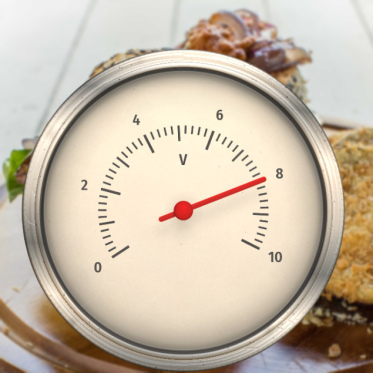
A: {"value": 8, "unit": "V"}
